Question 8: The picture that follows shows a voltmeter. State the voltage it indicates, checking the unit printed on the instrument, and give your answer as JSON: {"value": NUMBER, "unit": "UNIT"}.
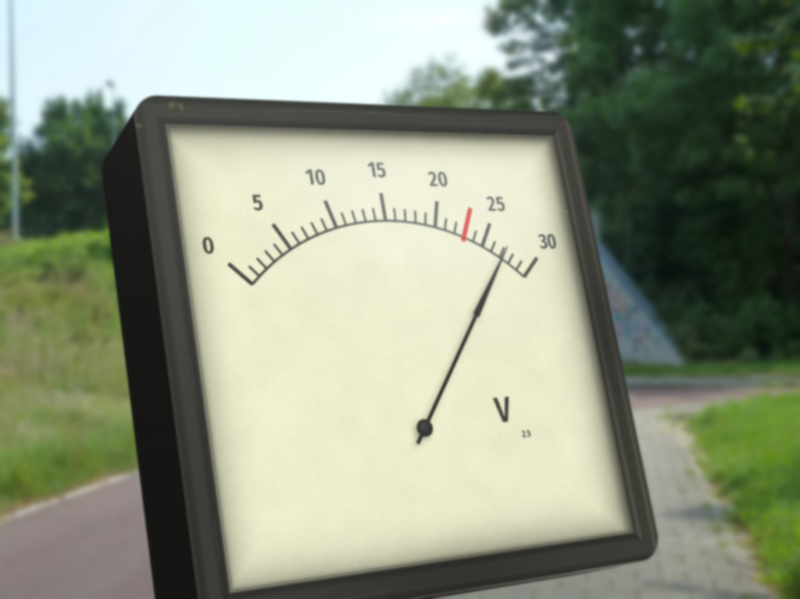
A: {"value": 27, "unit": "V"}
